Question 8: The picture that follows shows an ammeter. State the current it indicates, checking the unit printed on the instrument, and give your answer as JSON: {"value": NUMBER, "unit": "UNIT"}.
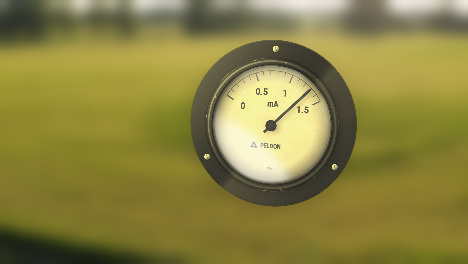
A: {"value": 1.3, "unit": "mA"}
